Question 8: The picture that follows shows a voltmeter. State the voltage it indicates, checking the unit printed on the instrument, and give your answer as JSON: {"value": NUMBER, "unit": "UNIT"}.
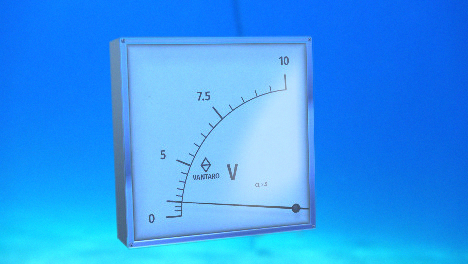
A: {"value": 2.5, "unit": "V"}
